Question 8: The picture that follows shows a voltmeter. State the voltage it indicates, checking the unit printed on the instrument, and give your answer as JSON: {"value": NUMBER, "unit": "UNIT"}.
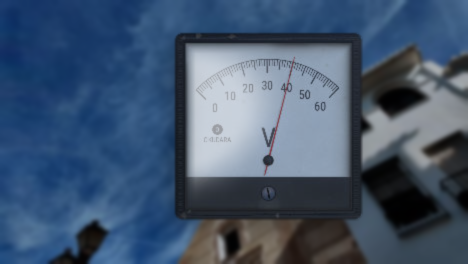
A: {"value": 40, "unit": "V"}
